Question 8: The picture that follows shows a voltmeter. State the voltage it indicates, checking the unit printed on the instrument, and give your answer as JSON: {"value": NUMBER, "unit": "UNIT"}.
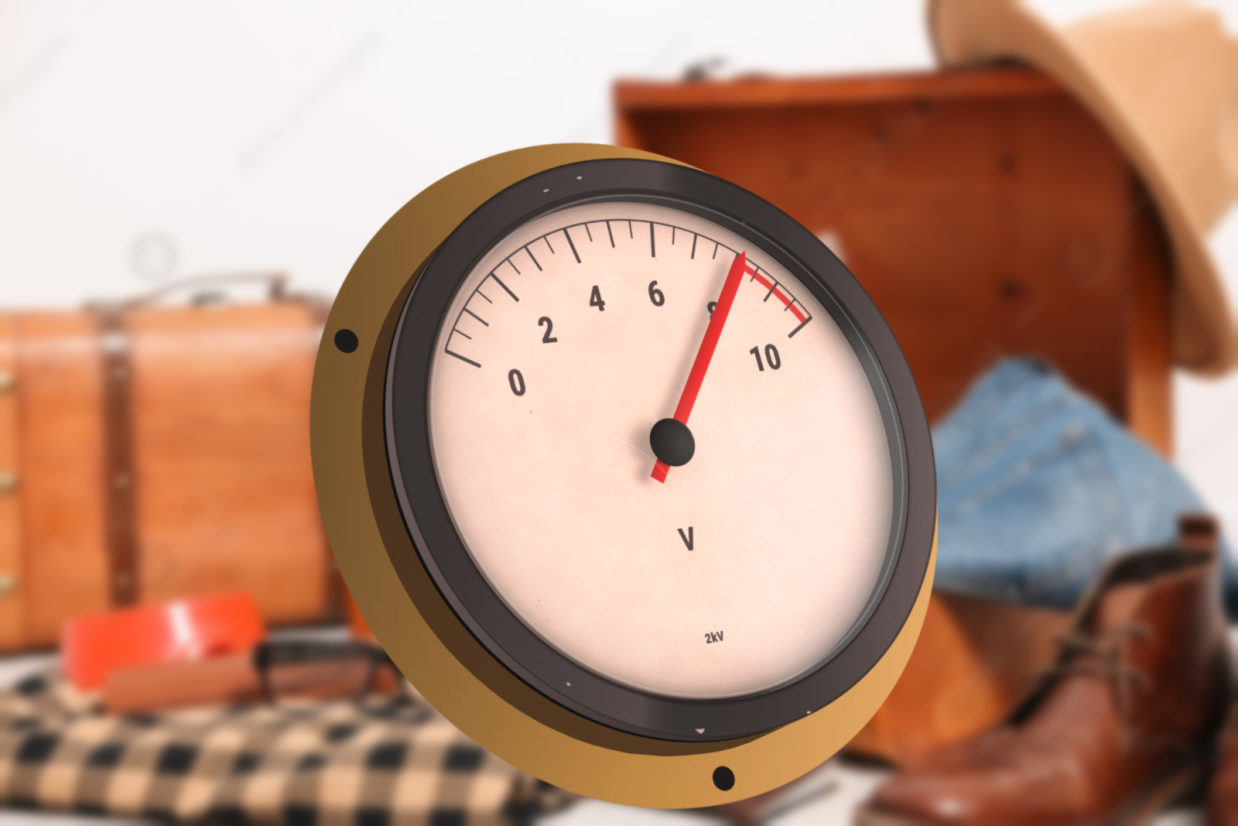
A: {"value": 8, "unit": "V"}
